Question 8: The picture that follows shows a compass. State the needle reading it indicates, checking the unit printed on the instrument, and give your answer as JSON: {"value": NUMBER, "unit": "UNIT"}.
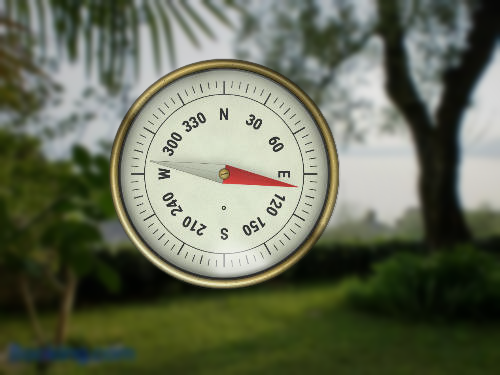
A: {"value": 100, "unit": "°"}
